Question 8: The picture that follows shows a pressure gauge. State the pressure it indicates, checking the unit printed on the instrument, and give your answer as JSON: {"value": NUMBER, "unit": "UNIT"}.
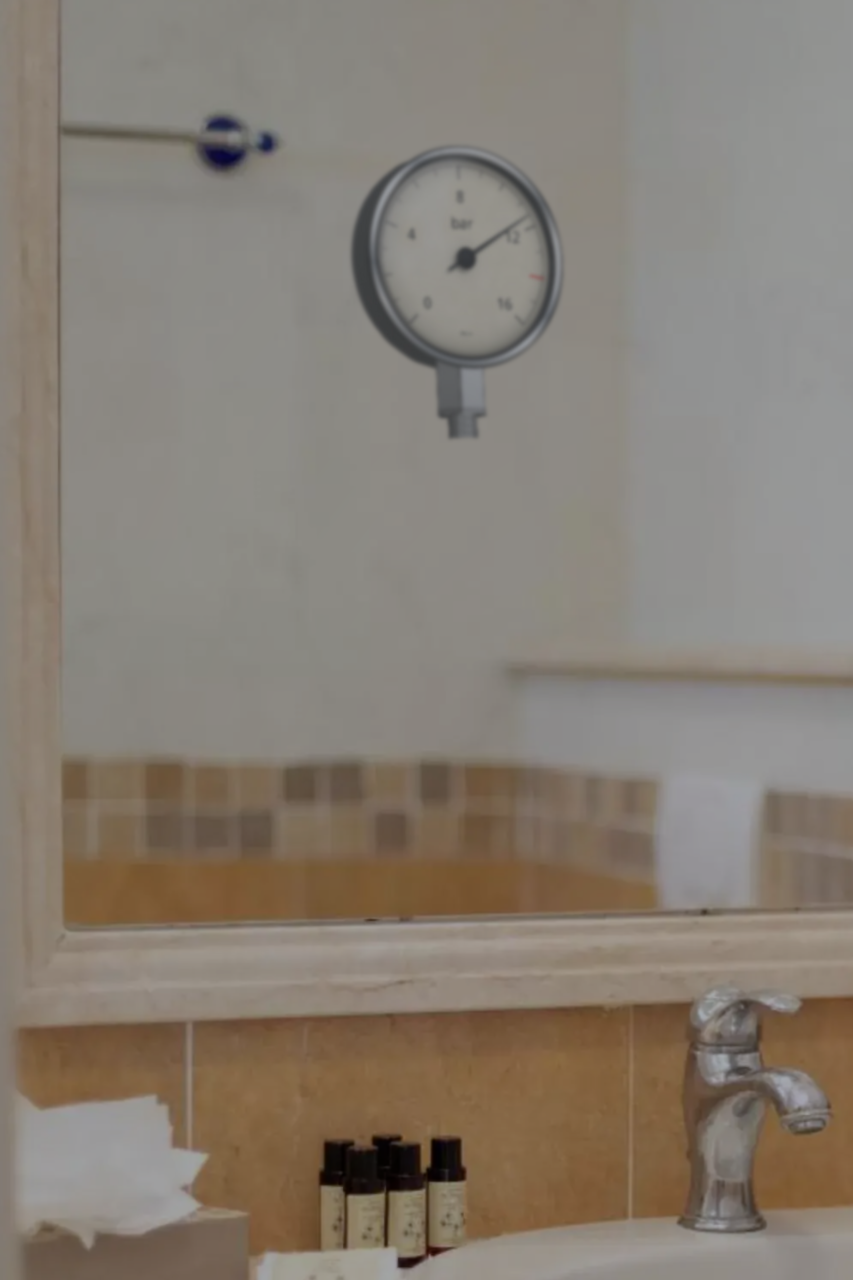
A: {"value": 11.5, "unit": "bar"}
